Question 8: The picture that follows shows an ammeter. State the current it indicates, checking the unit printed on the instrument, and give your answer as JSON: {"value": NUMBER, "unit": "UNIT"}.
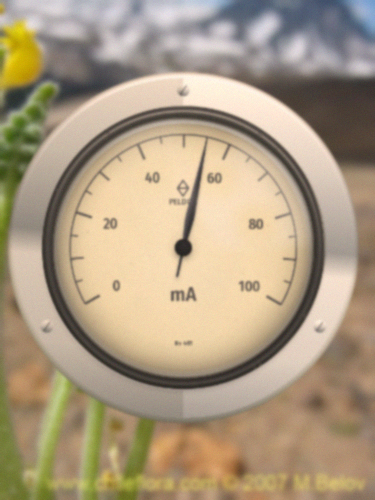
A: {"value": 55, "unit": "mA"}
